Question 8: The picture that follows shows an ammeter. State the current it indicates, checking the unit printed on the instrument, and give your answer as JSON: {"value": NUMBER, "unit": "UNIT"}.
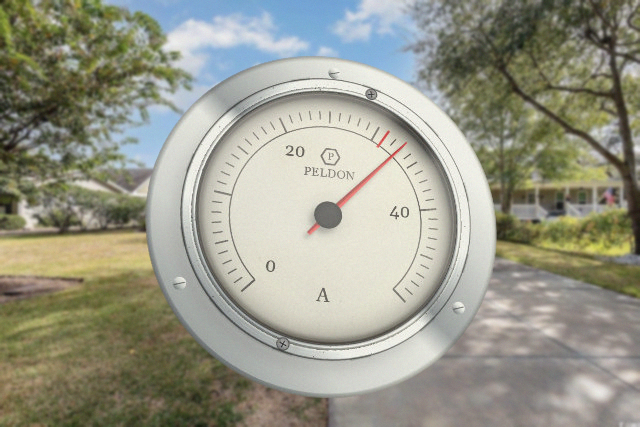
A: {"value": 33, "unit": "A"}
